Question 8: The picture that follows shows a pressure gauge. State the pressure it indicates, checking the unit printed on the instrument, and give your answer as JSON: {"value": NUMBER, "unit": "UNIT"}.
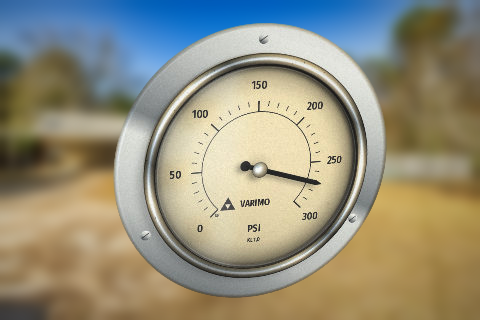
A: {"value": 270, "unit": "psi"}
